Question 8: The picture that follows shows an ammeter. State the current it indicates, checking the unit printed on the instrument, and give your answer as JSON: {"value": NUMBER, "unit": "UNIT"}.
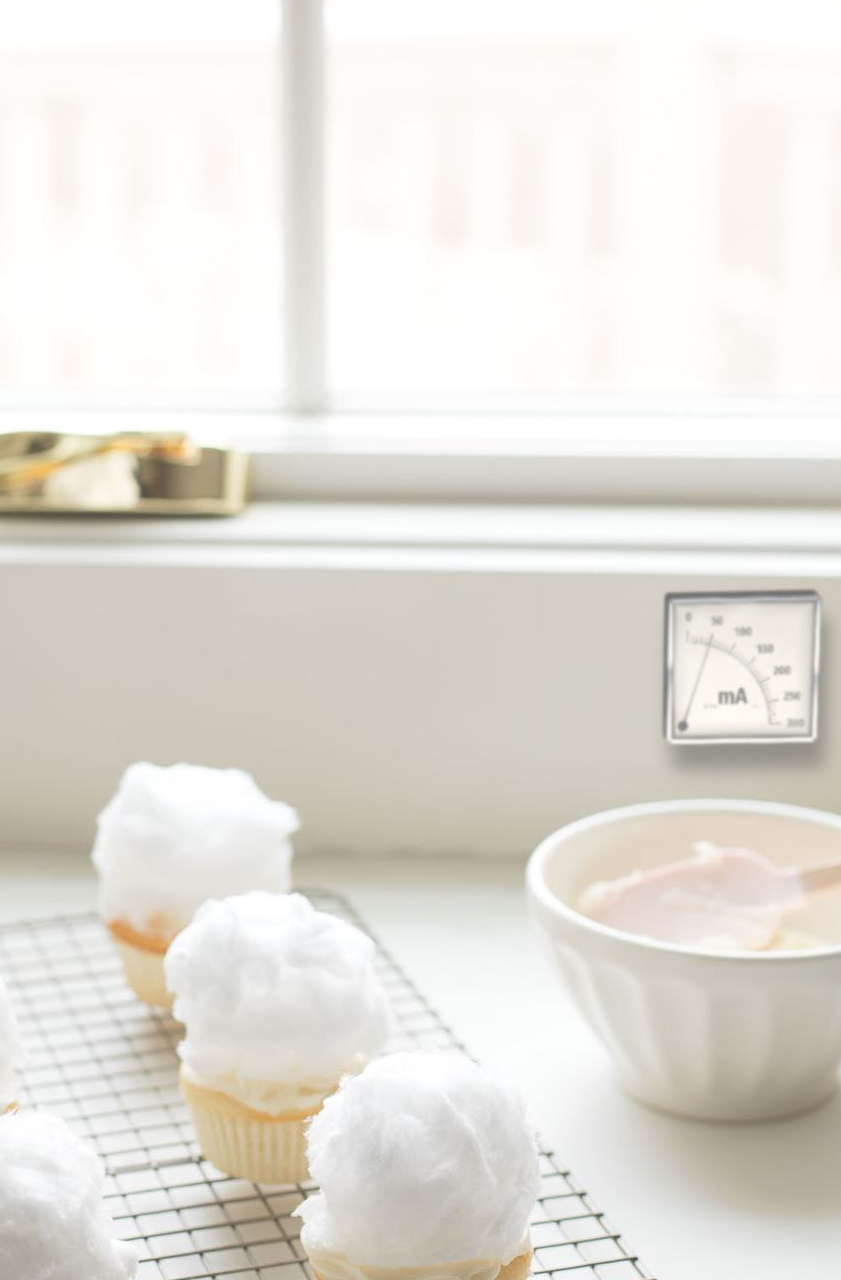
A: {"value": 50, "unit": "mA"}
